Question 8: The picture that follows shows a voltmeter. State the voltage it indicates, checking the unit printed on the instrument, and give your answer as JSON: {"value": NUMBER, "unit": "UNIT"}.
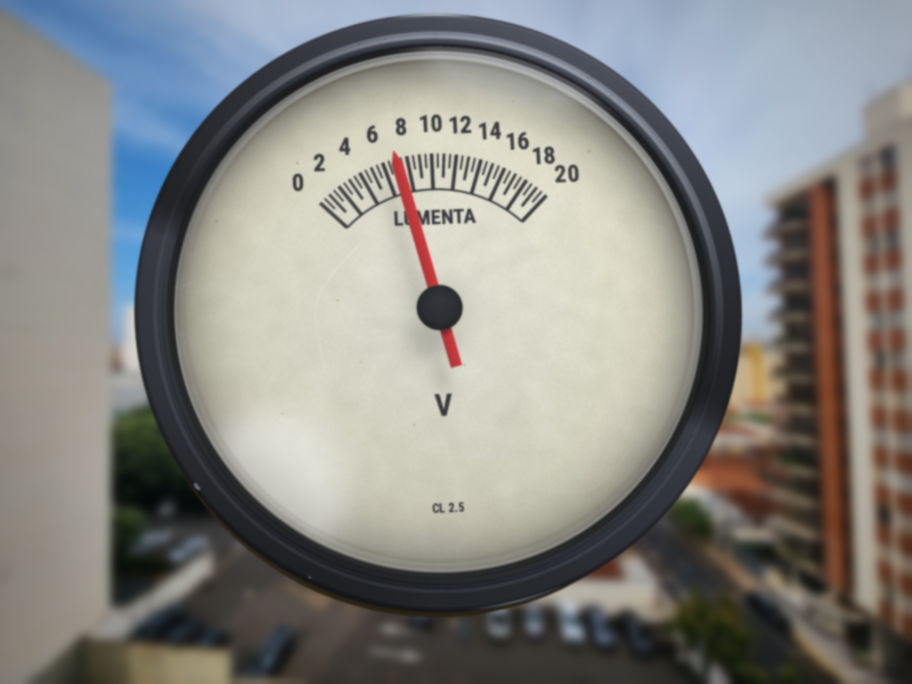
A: {"value": 7, "unit": "V"}
